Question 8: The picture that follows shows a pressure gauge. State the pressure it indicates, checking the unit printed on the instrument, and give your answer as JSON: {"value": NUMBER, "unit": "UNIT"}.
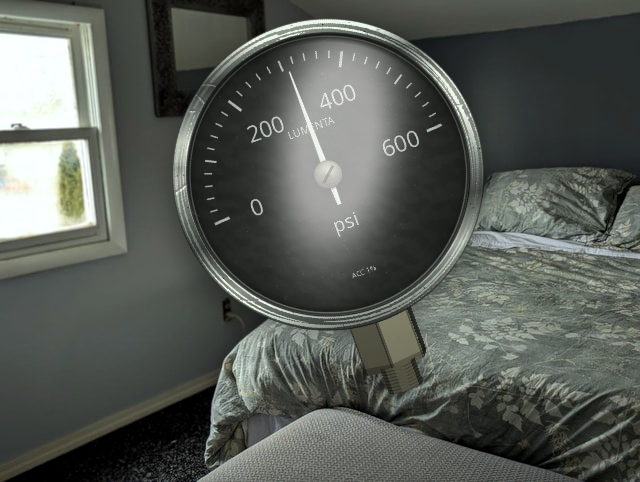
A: {"value": 310, "unit": "psi"}
